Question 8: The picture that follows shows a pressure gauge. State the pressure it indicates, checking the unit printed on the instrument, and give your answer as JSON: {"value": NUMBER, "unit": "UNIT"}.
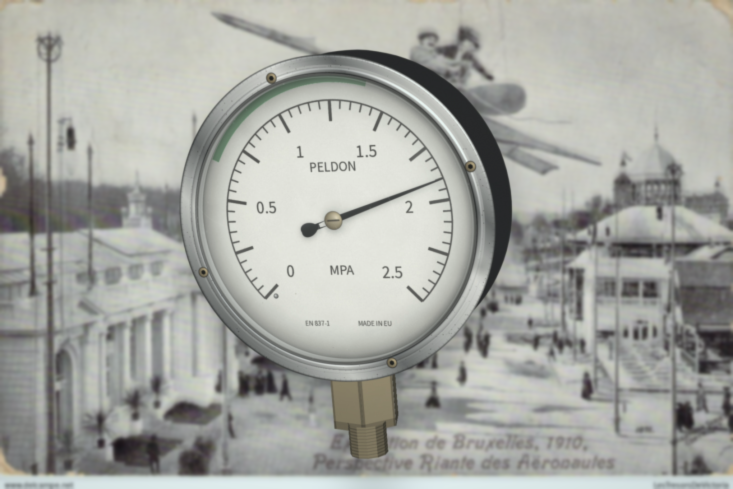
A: {"value": 1.9, "unit": "MPa"}
